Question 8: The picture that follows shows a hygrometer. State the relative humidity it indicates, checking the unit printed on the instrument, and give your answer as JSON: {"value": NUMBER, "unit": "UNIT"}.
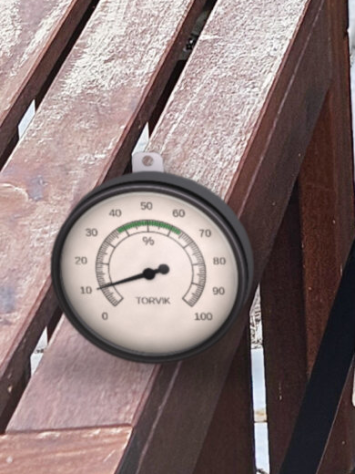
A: {"value": 10, "unit": "%"}
